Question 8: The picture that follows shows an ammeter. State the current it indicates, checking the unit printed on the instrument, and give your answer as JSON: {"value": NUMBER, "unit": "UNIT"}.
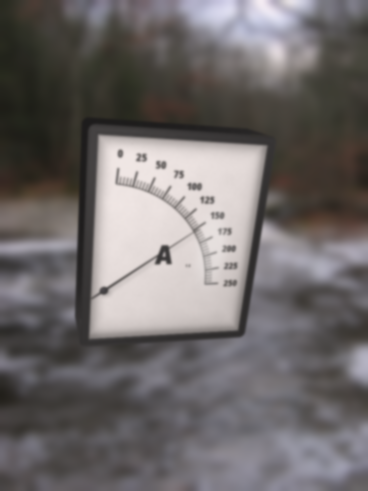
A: {"value": 150, "unit": "A"}
